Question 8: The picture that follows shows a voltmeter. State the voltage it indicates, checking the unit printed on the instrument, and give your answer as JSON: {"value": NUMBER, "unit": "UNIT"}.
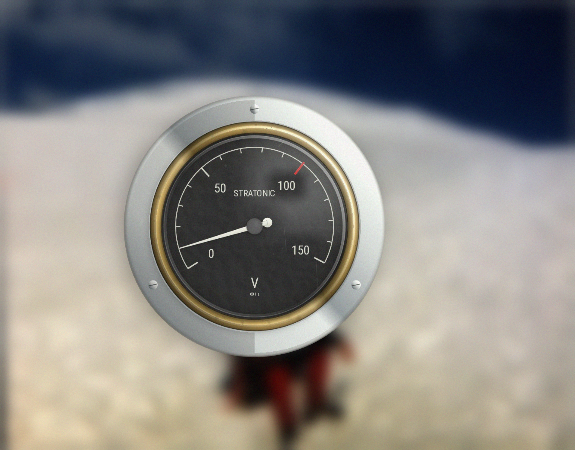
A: {"value": 10, "unit": "V"}
